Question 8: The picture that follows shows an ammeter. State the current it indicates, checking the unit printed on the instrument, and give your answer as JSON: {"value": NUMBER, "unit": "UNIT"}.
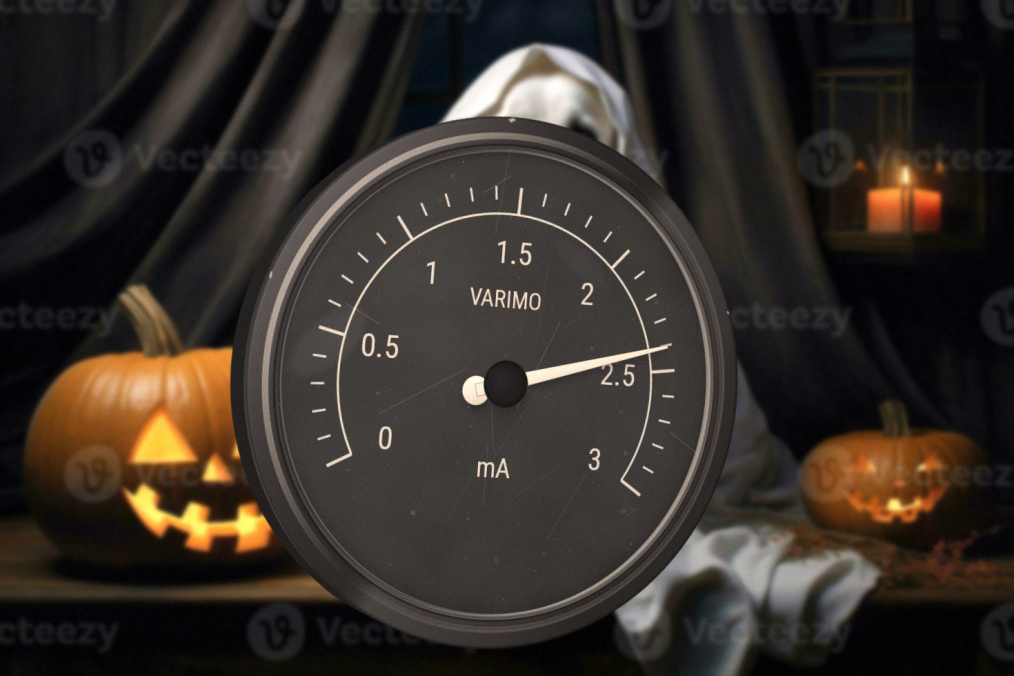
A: {"value": 2.4, "unit": "mA"}
